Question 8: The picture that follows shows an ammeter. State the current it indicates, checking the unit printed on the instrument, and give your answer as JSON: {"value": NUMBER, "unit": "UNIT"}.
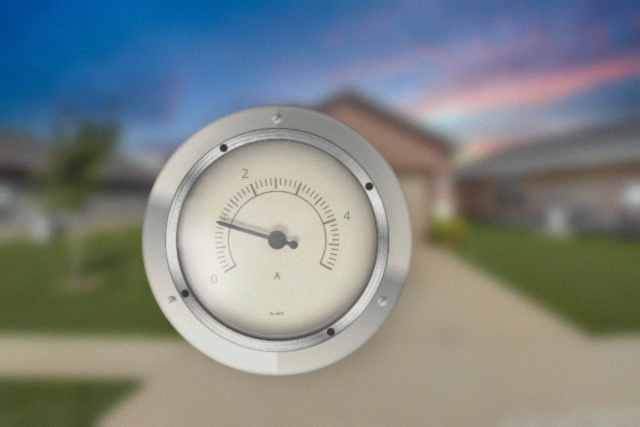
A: {"value": 1, "unit": "A"}
